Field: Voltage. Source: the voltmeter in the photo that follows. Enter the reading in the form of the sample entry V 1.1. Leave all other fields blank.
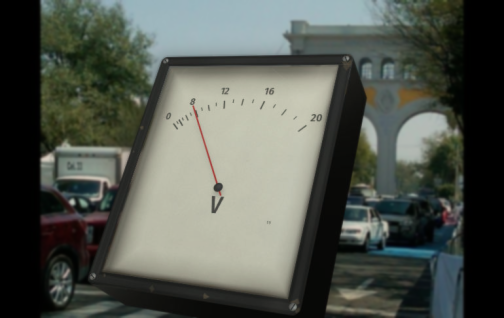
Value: V 8
